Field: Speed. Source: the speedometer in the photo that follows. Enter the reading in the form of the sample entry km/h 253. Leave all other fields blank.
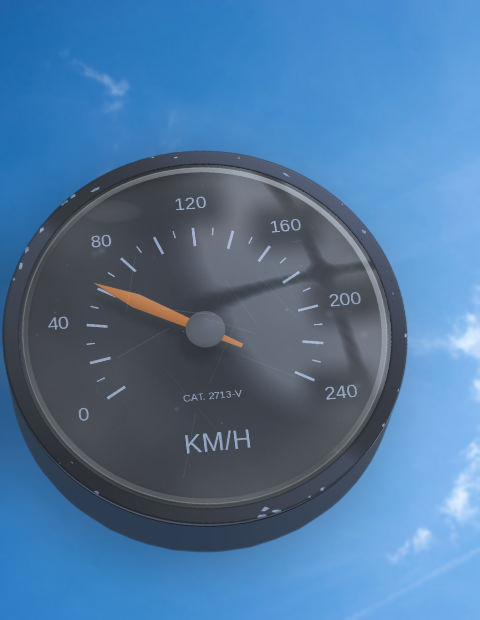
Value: km/h 60
